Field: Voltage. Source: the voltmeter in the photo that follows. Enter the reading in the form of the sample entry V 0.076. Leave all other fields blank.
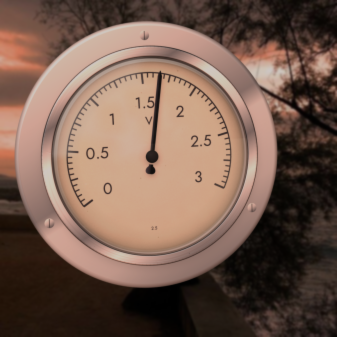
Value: V 1.65
